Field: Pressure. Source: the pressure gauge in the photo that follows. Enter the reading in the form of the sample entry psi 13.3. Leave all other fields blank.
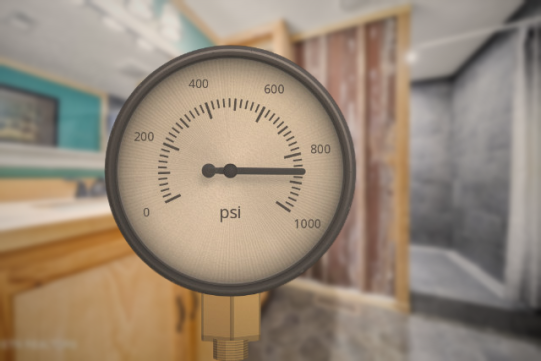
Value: psi 860
